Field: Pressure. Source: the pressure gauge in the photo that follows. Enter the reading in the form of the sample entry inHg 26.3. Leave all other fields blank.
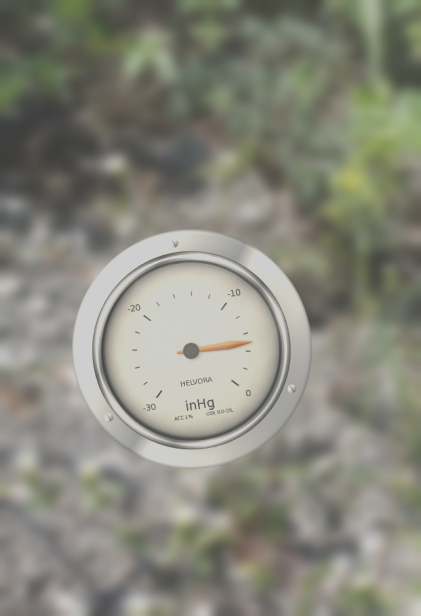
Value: inHg -5
